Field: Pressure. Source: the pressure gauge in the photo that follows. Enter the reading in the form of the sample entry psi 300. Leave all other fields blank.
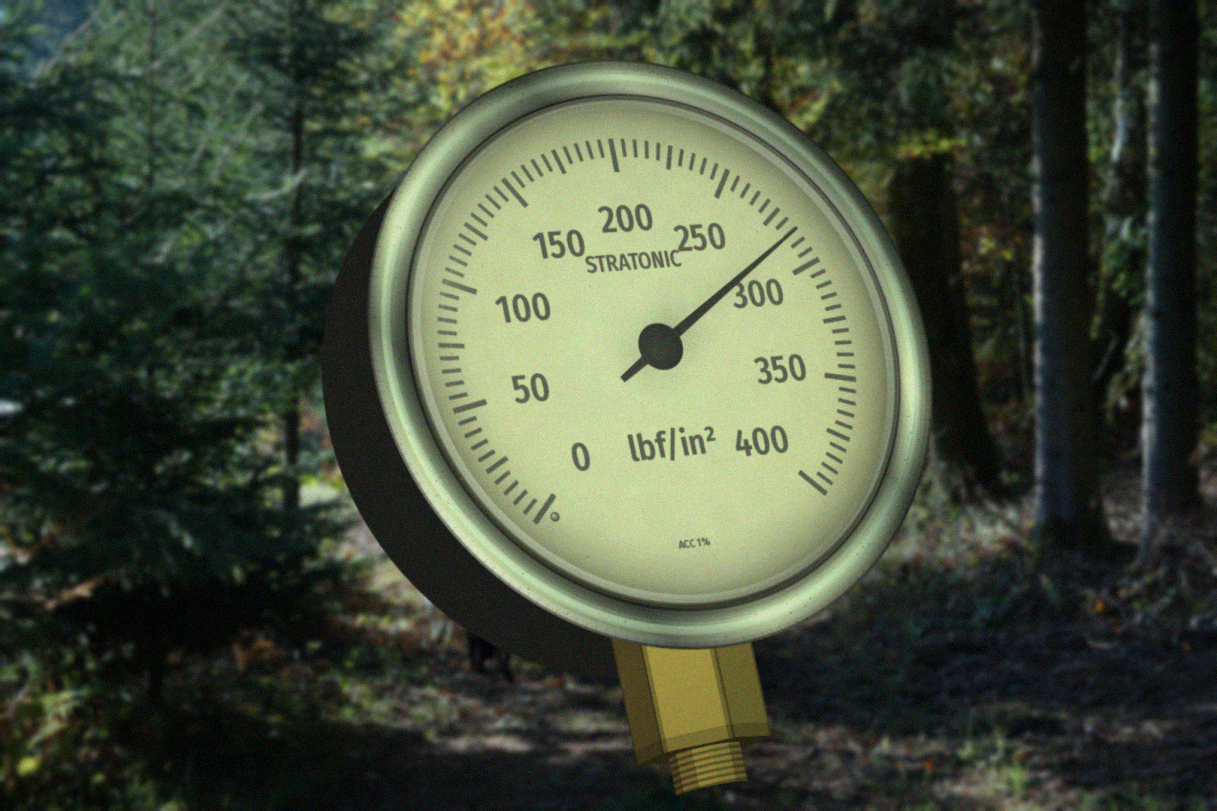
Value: psi 285
